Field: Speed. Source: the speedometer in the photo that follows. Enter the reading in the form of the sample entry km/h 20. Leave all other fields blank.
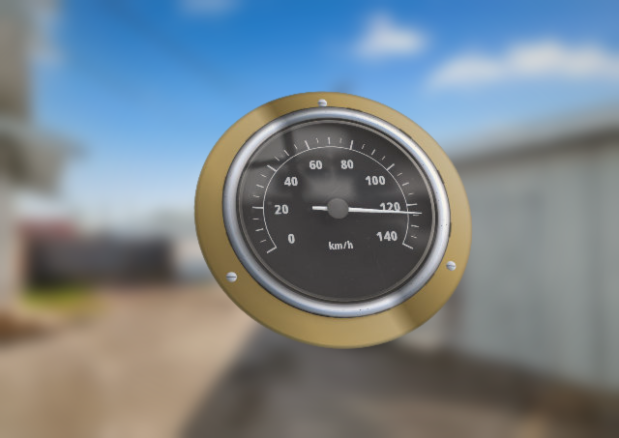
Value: km/h 125
